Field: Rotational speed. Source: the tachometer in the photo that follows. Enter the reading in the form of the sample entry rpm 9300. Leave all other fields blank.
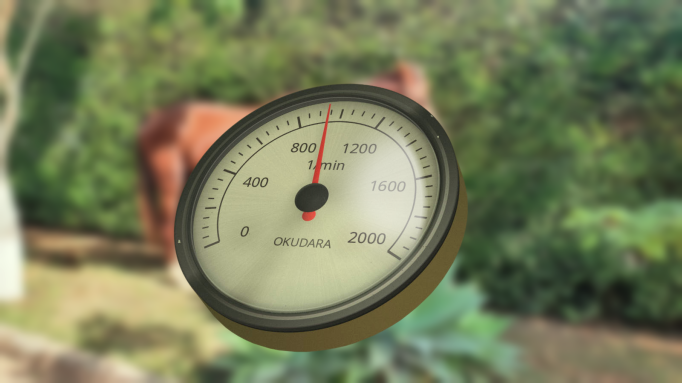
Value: rpm 950
